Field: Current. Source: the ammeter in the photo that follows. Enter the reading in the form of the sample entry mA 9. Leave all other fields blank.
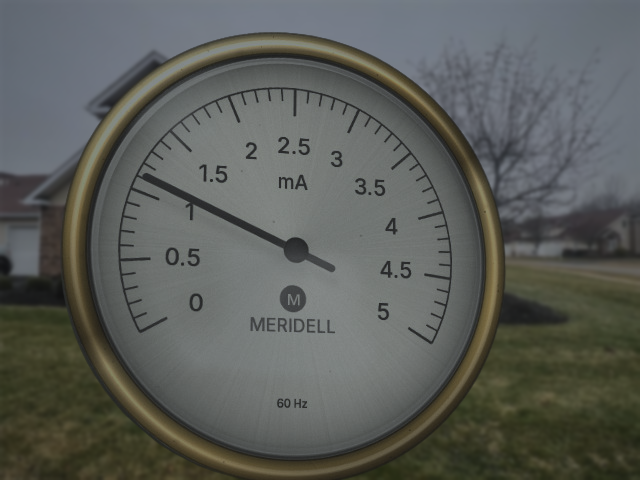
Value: mA 1.1
